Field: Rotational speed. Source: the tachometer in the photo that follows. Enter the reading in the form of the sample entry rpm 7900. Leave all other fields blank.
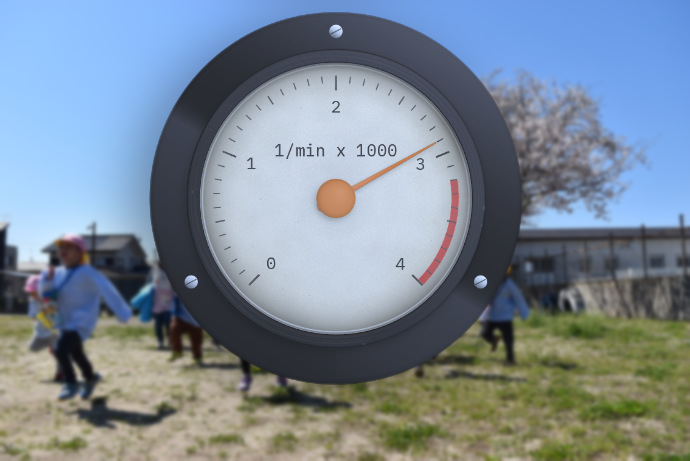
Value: rpm 2900
